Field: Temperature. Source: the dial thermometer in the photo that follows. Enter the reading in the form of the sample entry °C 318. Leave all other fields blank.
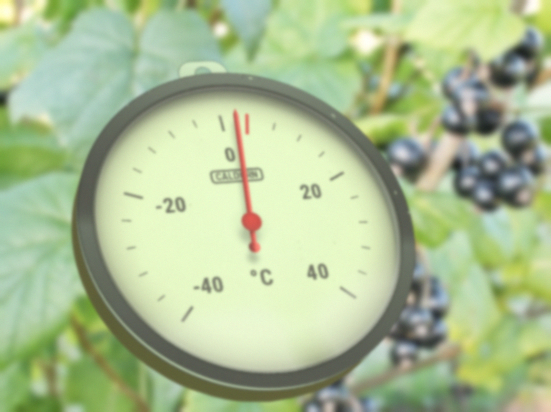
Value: °C 2
